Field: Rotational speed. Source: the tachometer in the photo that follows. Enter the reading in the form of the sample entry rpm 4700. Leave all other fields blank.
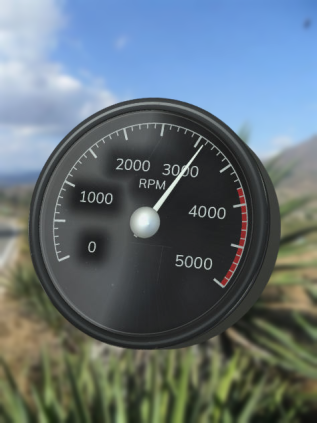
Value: rpm 3100
